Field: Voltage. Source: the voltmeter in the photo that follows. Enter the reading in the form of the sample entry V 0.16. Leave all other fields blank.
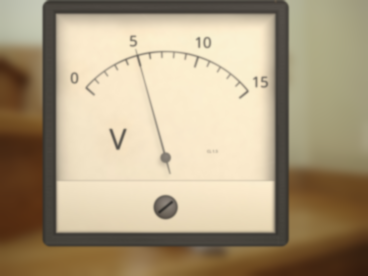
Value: V 5
